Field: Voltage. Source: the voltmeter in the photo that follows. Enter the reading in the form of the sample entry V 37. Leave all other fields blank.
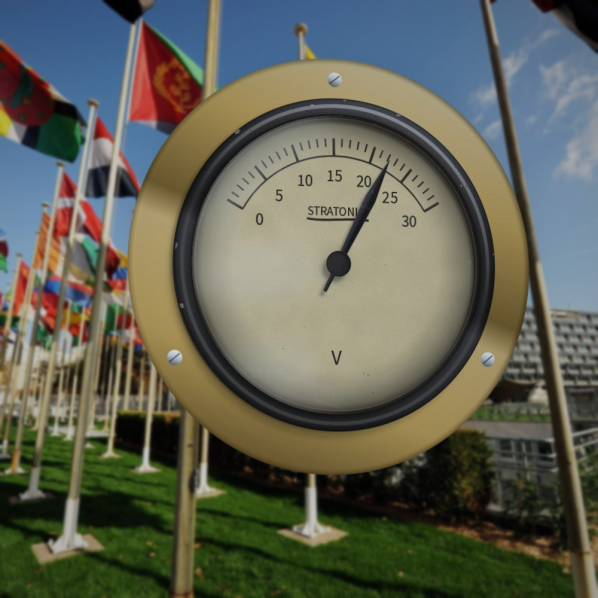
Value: V 22
